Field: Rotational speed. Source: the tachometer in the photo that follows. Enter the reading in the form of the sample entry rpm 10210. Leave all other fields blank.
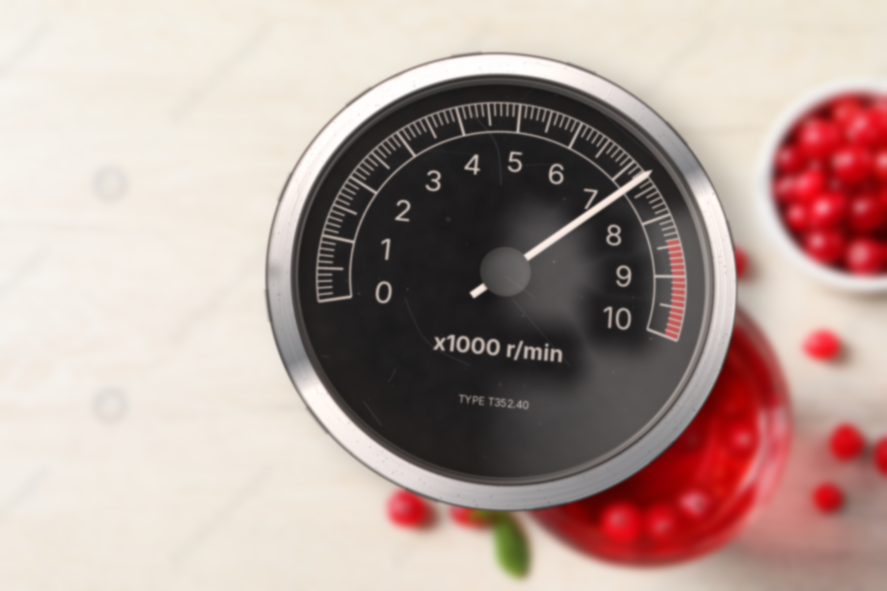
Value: rpm 7300
